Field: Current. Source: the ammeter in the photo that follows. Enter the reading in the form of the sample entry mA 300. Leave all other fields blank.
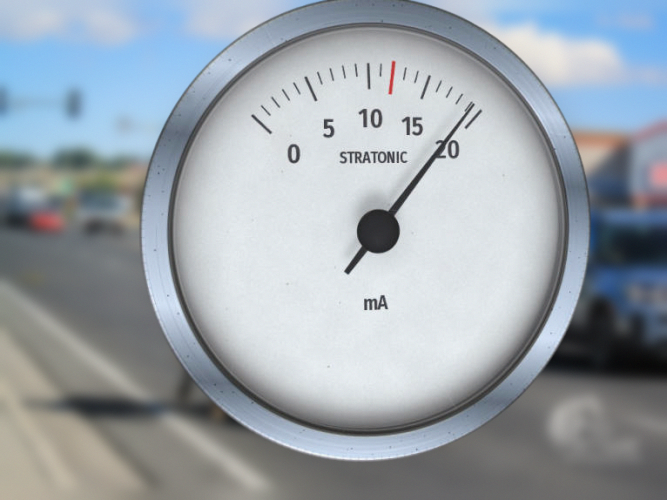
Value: mA 19
